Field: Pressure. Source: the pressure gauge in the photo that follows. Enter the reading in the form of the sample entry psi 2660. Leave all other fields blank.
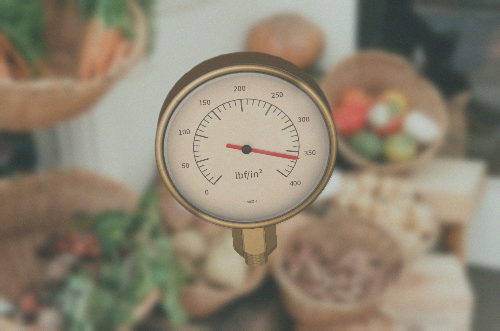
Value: psi 360
